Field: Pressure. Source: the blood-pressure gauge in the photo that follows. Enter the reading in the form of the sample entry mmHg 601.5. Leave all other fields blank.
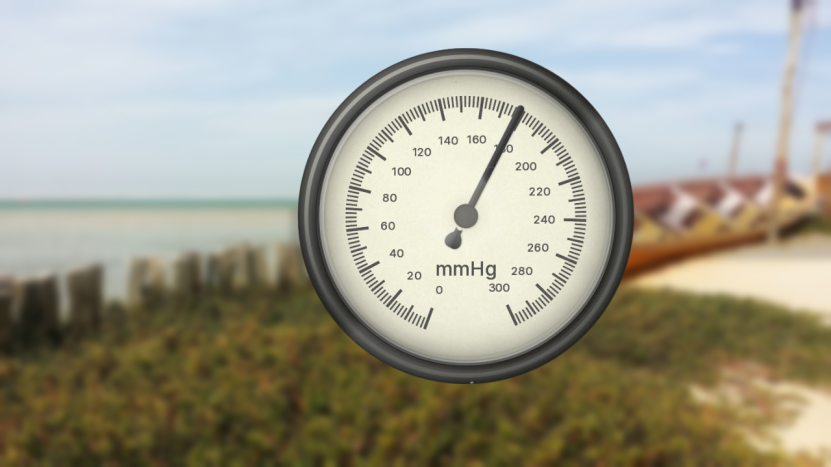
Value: mmHg 178
